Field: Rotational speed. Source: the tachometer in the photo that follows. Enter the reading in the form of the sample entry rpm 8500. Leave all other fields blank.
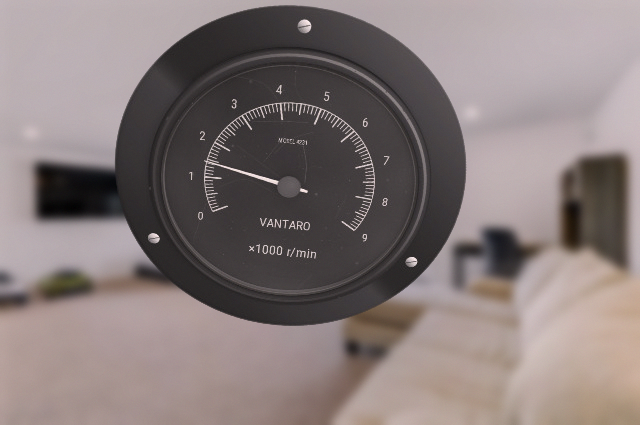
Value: rpm 1500
